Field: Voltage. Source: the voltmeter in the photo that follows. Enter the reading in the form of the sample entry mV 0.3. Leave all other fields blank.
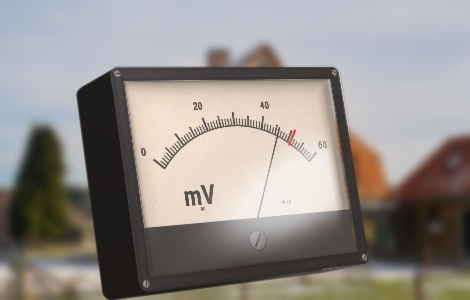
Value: mV 45
